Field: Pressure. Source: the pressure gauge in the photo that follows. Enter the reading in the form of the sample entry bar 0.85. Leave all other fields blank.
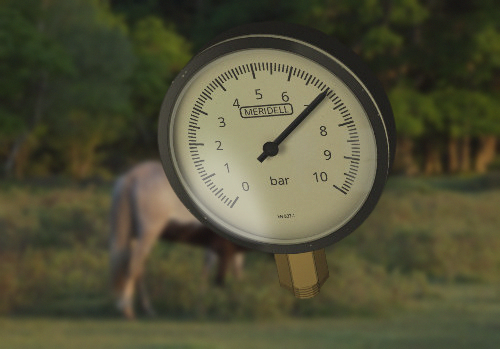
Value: bar 7
